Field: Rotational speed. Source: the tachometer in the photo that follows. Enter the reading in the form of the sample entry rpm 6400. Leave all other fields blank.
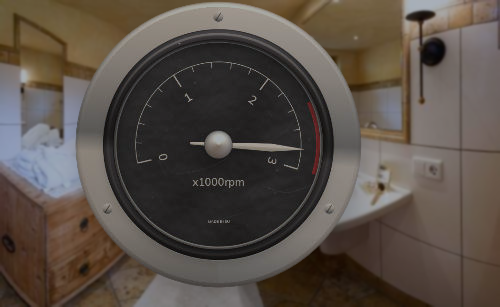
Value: rpm 2800
